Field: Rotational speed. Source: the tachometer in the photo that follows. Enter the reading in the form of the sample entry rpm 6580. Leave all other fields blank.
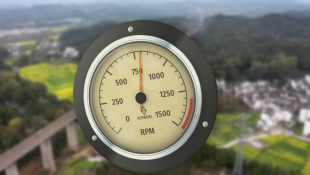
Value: rpm 800
